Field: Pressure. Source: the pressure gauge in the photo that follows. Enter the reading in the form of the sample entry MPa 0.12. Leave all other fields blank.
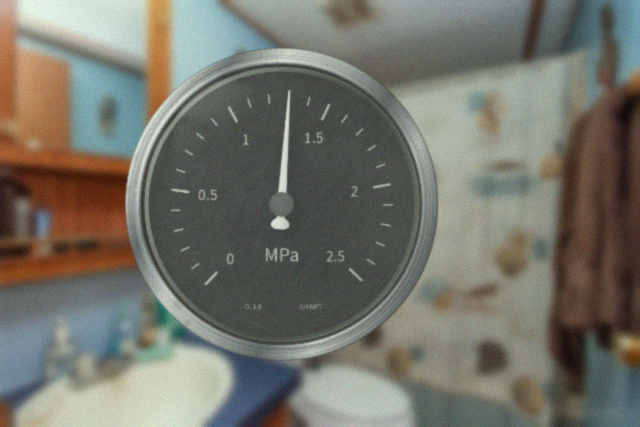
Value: MPa 1.3
